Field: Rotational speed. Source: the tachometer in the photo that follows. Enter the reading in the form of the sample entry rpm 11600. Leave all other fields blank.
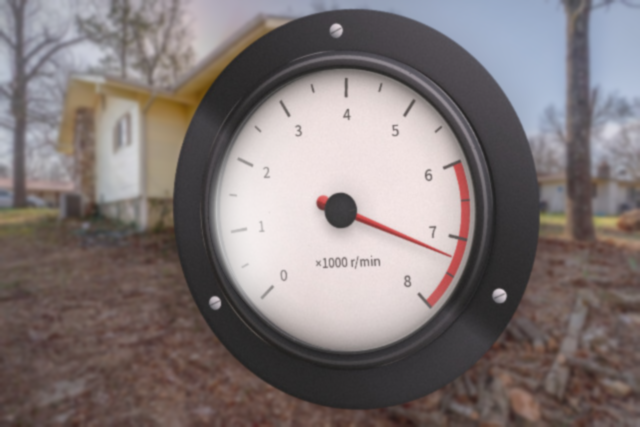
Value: rpm 7250
